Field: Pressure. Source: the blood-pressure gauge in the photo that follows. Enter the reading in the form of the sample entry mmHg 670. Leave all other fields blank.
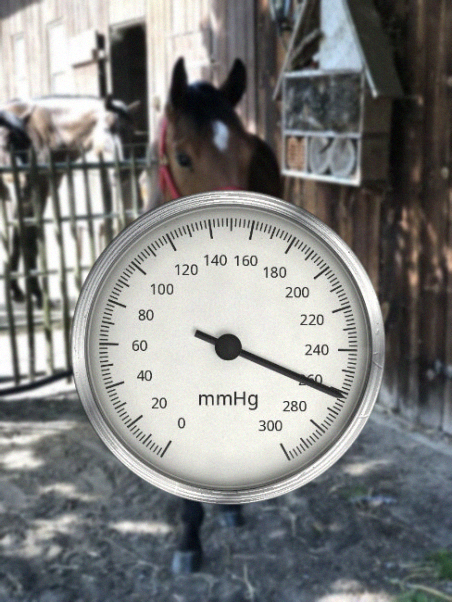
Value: mmHg 262
